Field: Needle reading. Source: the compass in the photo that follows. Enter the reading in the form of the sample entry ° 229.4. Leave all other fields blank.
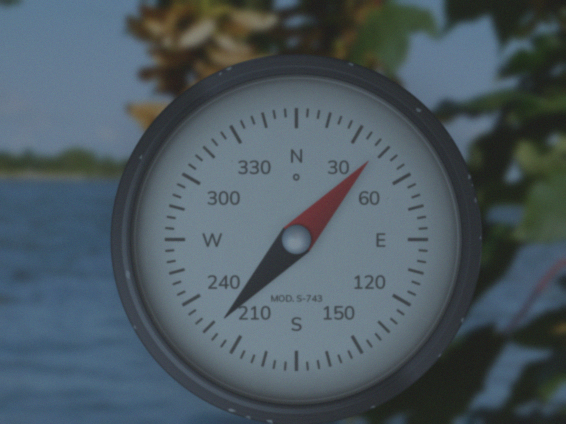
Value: ° 42.5
